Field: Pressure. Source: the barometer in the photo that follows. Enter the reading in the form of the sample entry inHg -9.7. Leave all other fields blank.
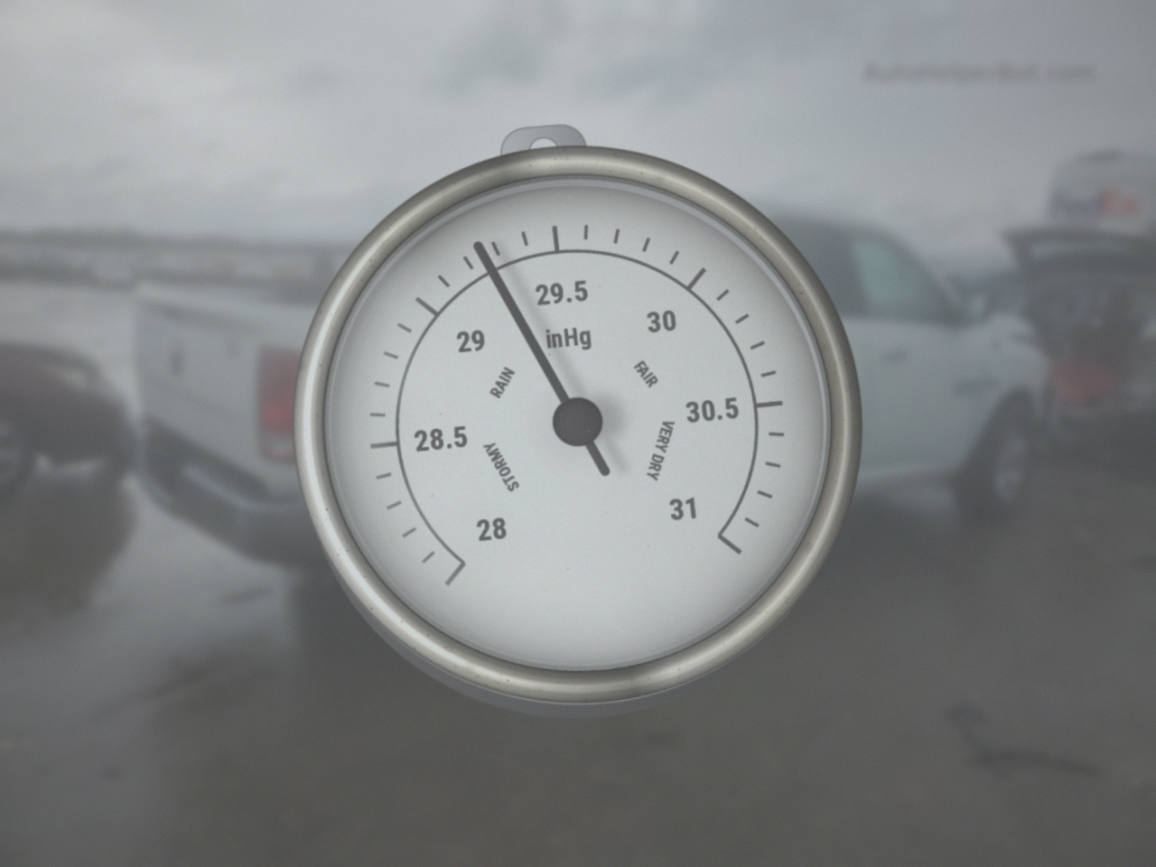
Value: inHg 29.25
